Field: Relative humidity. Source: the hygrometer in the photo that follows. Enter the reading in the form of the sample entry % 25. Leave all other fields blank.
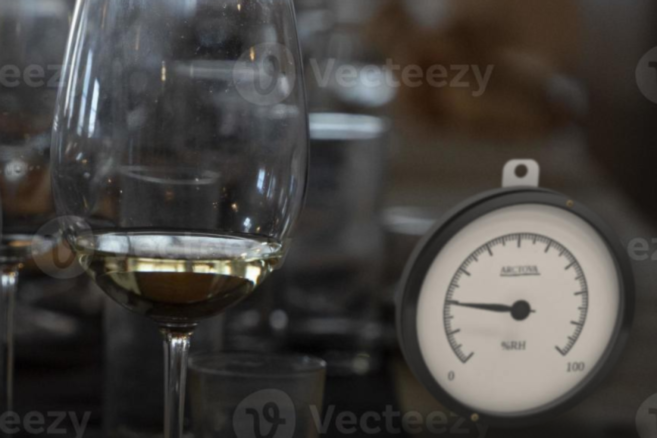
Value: % 20
